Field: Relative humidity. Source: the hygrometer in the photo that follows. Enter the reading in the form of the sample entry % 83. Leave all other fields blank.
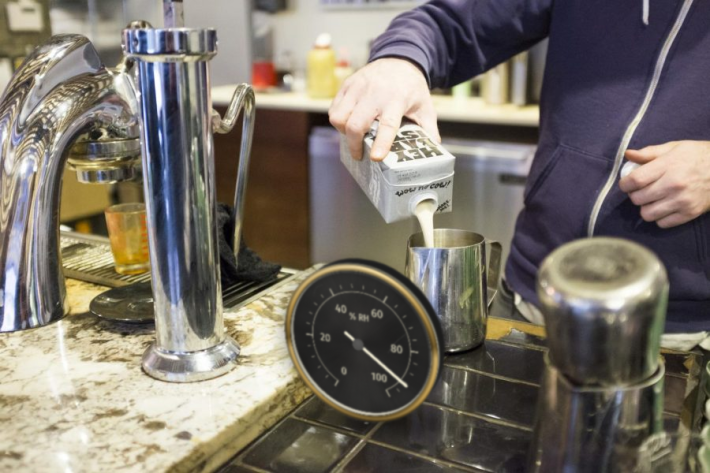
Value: % 92
